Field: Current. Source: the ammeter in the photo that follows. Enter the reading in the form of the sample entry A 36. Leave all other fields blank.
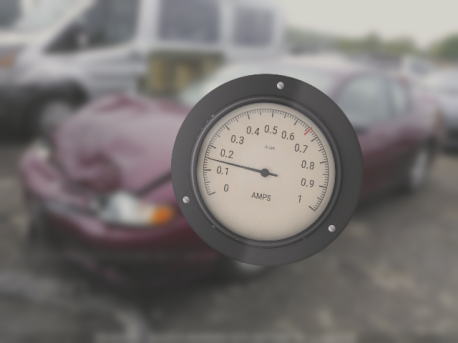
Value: A 0.15
